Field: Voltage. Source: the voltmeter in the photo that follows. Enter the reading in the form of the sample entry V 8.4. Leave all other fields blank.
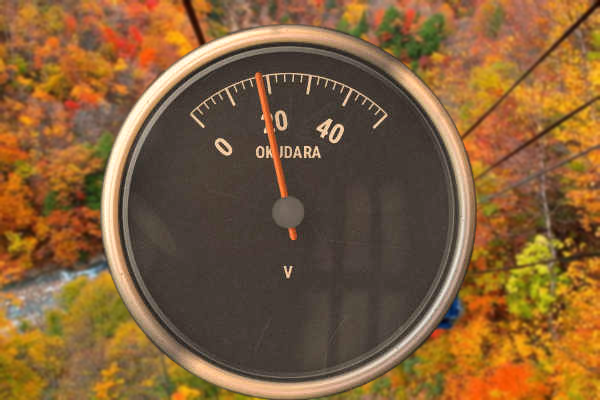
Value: V 18
